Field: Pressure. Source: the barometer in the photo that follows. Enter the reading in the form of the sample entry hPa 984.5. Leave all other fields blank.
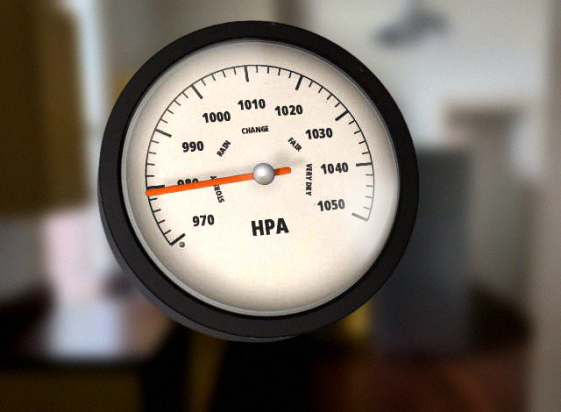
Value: hPa 979
